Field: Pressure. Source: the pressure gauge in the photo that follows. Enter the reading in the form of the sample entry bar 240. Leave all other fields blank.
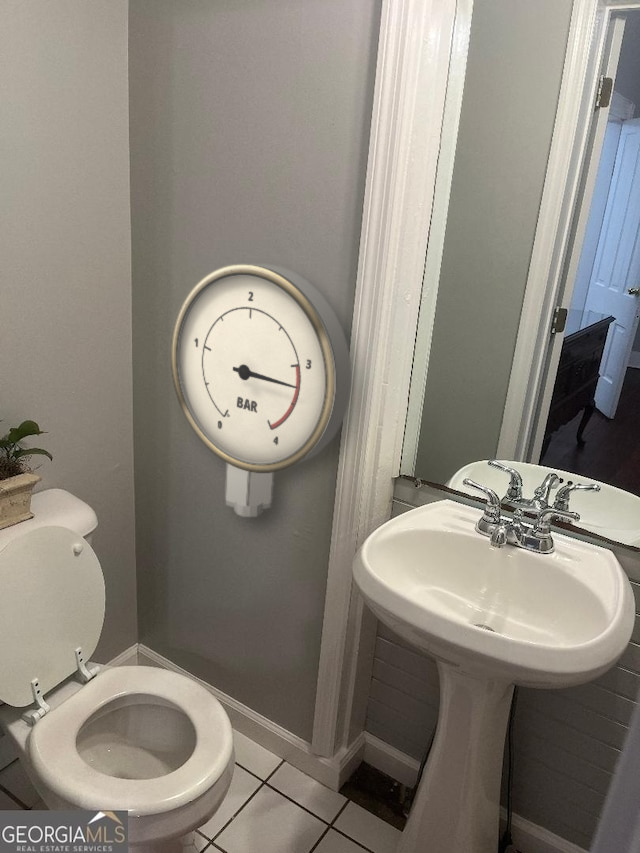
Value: bar 3.25
